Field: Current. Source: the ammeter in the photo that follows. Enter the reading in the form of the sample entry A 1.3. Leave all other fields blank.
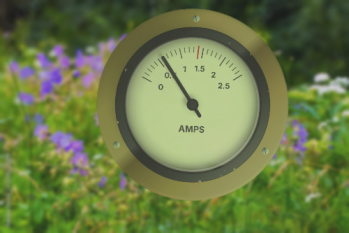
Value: A 0.6
